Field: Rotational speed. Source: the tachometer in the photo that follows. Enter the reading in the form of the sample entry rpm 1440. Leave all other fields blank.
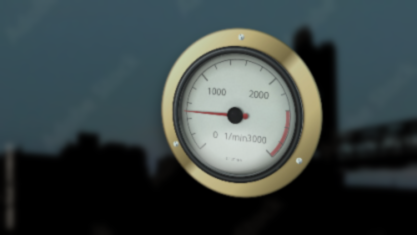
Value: rpm 500
